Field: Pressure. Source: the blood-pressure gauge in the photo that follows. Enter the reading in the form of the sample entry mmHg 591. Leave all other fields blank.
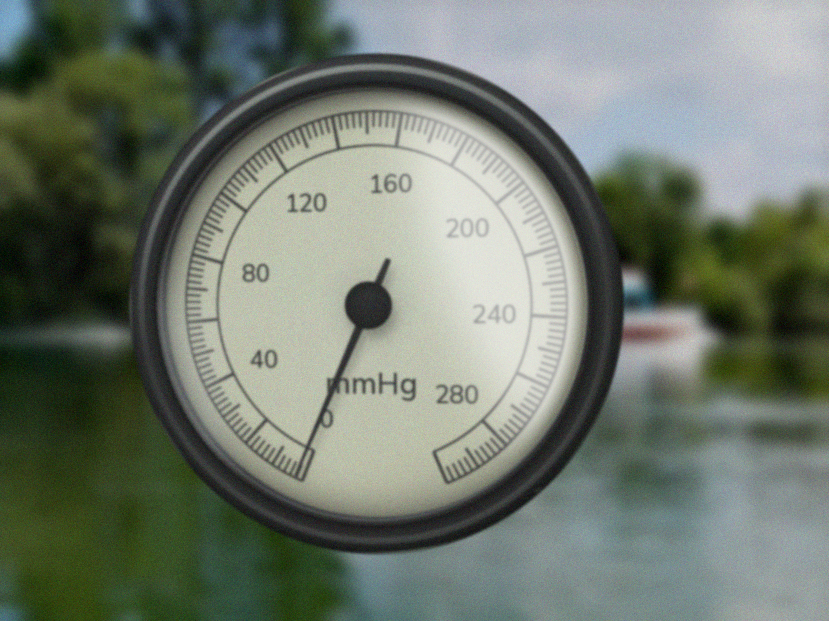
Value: mmHg 2
